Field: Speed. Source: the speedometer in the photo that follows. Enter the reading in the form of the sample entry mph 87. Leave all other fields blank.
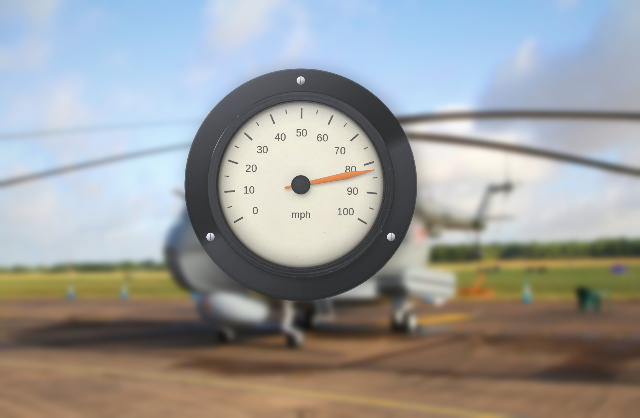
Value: mph 82.5
